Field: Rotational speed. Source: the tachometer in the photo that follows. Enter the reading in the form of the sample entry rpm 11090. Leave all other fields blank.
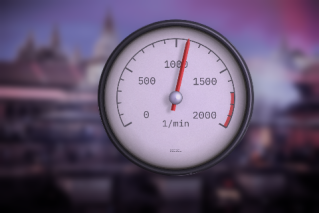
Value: rpm 1100
